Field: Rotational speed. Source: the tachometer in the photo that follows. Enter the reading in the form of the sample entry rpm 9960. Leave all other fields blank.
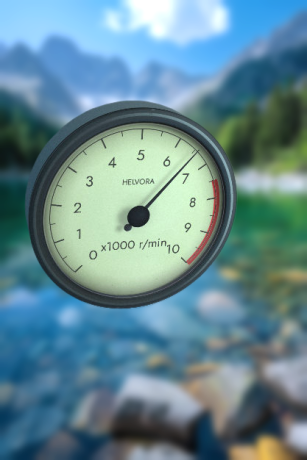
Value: rpm 6500
